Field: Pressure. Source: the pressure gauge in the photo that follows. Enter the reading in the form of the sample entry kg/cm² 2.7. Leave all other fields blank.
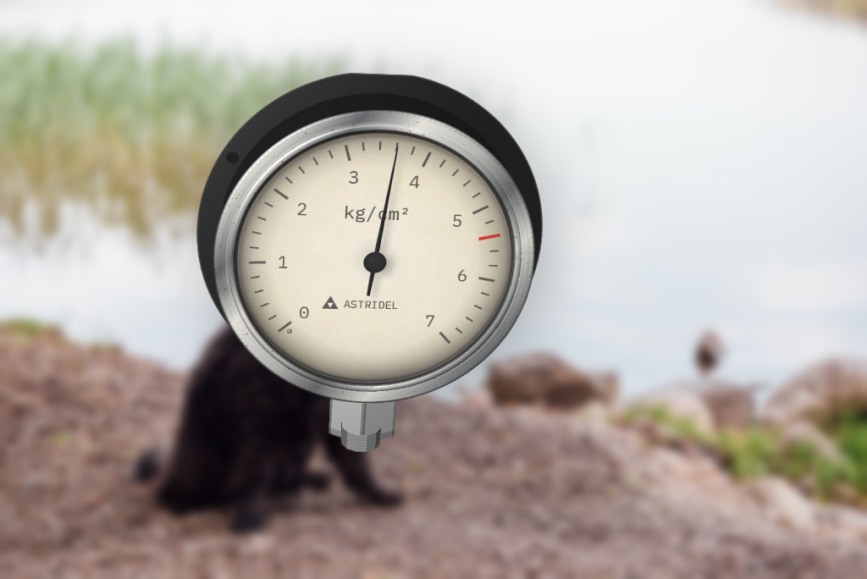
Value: kg/cm² 3.6
